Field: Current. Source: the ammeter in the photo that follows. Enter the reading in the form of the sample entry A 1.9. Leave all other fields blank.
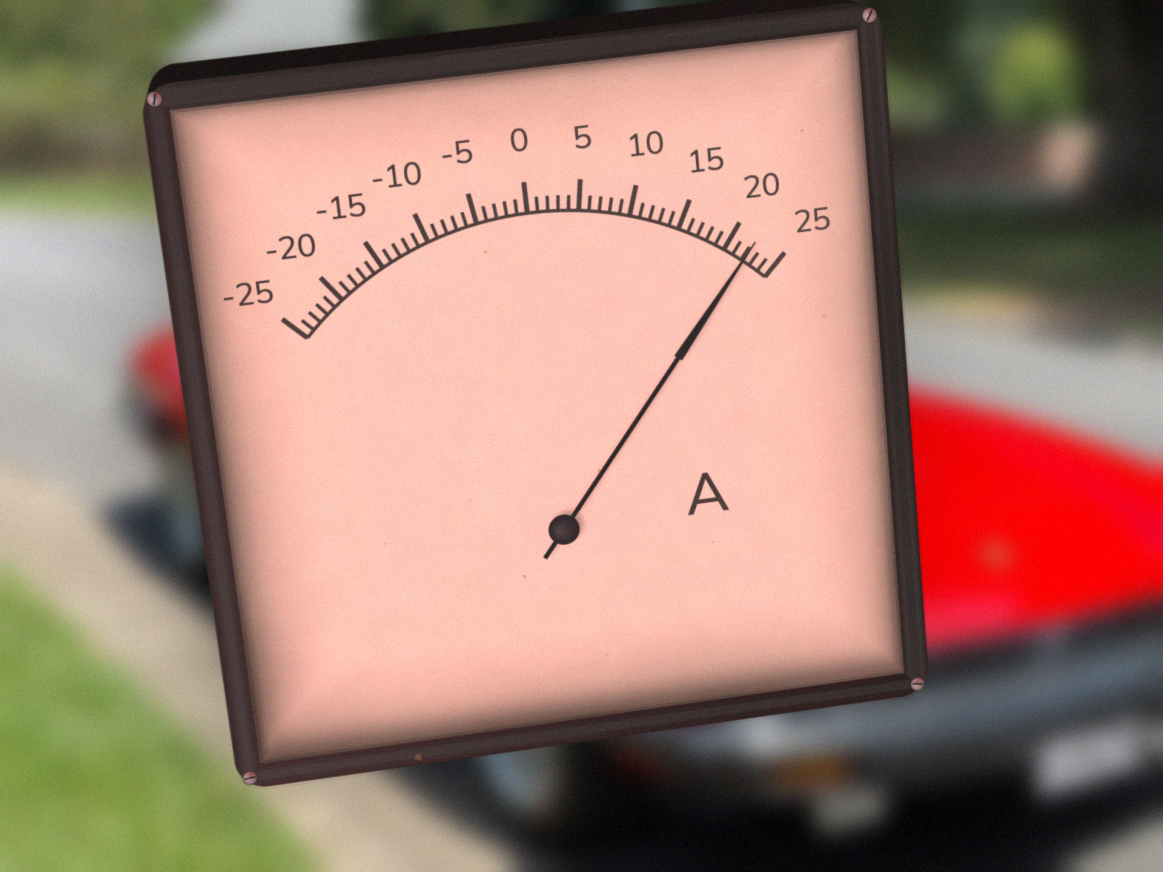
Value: A 22
